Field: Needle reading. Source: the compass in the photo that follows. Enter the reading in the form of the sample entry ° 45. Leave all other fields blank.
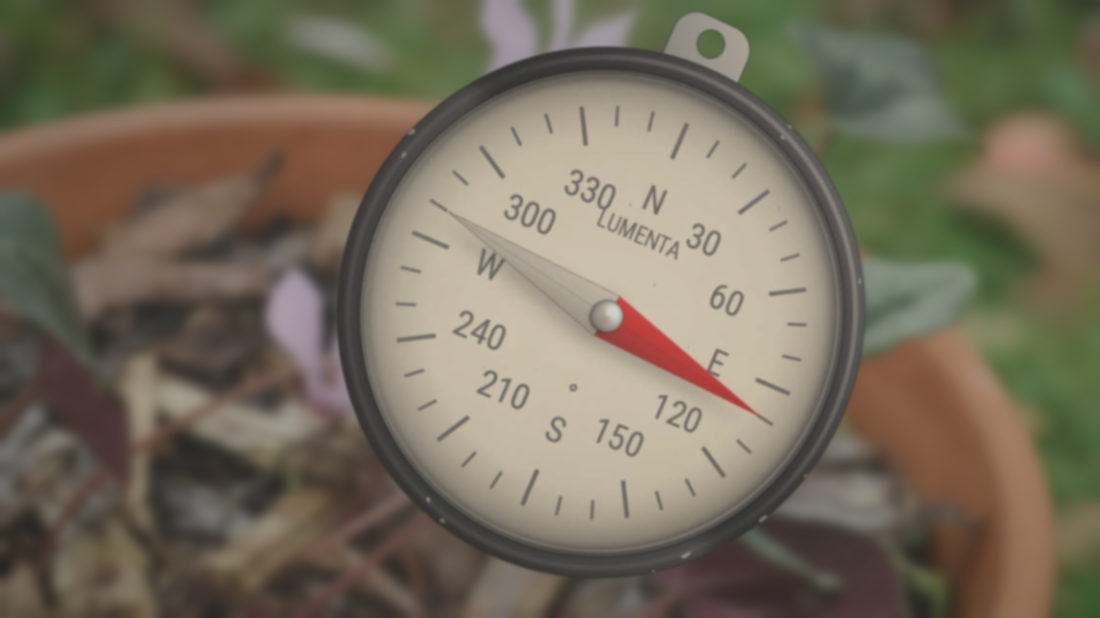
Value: ° 100
